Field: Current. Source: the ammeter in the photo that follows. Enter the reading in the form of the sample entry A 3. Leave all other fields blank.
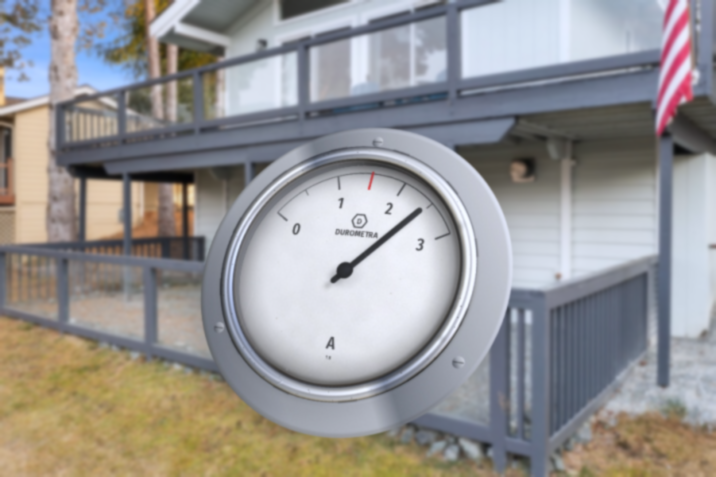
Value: A 2.5
